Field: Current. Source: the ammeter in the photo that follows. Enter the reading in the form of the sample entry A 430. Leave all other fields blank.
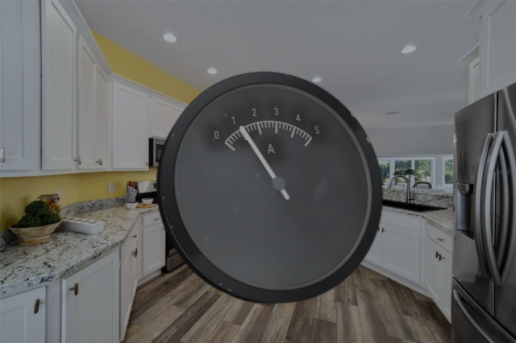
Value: A 1
